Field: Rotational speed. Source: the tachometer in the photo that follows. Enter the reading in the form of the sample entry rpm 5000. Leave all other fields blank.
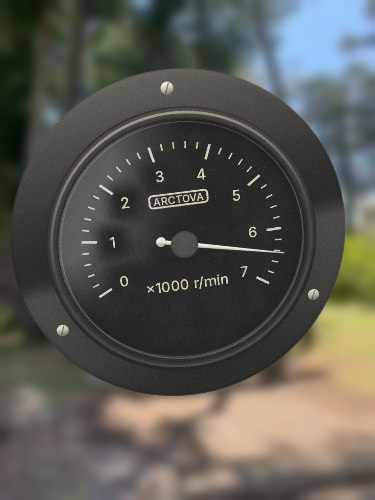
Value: rpm 6400
